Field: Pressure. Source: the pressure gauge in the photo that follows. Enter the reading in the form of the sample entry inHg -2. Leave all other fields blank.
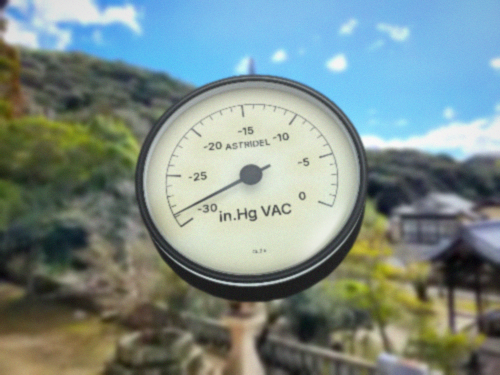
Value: inHg -29
